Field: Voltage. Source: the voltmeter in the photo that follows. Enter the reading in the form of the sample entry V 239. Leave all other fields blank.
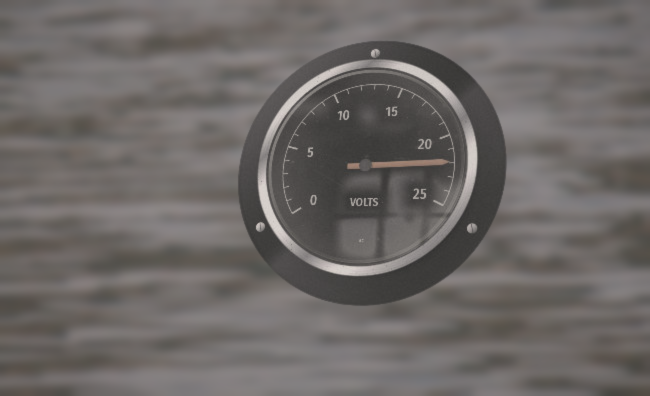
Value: V 22
